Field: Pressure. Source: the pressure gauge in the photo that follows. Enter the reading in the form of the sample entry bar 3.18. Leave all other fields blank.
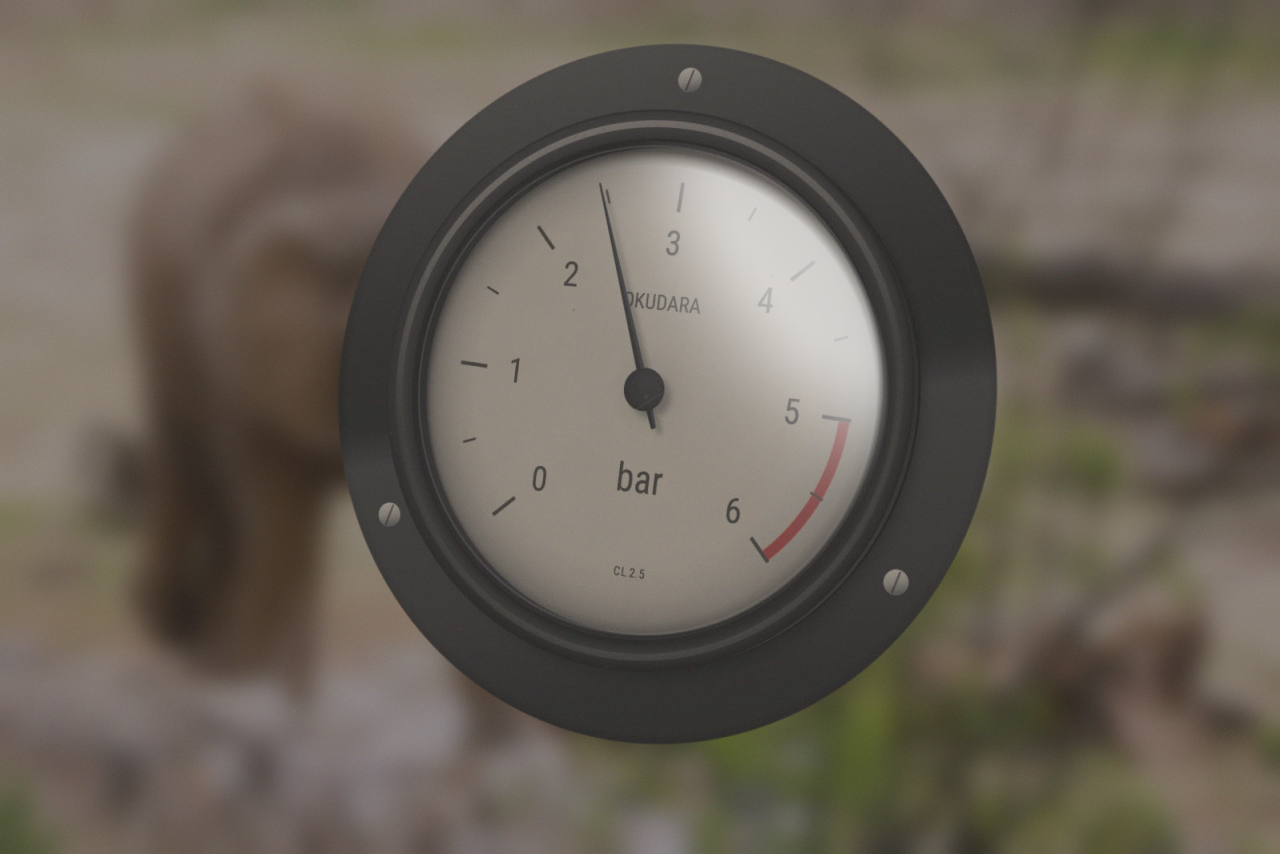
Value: bar 2.5
